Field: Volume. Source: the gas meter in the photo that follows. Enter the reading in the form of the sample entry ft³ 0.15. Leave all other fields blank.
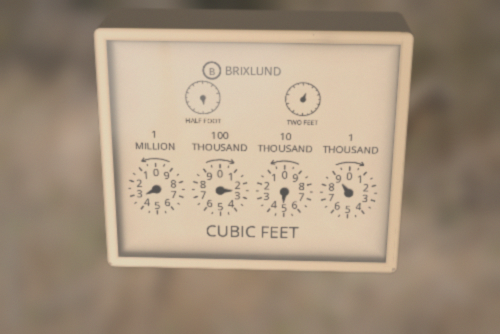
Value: ft³ 324900
